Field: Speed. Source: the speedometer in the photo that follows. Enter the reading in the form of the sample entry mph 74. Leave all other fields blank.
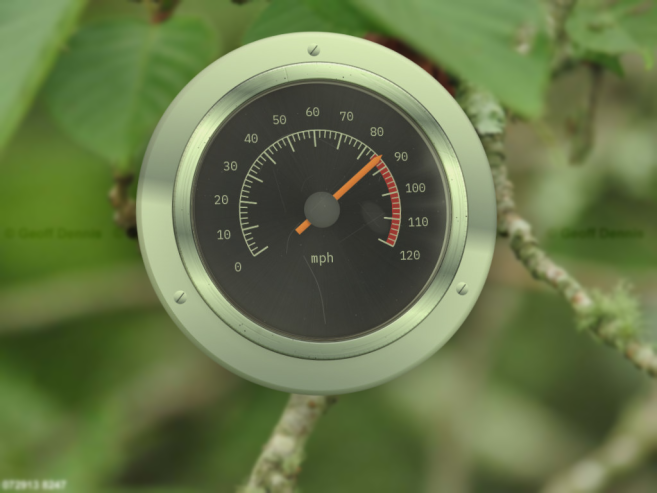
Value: mph 86
